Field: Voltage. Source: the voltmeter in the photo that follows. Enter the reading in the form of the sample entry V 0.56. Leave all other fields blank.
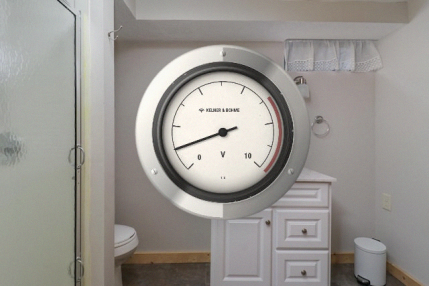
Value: V 1
